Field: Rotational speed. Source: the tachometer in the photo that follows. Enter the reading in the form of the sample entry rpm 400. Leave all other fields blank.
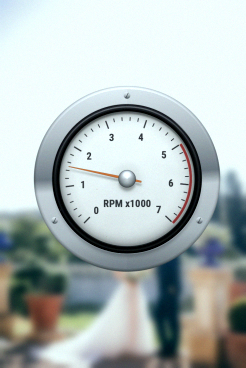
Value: rpm 1500
